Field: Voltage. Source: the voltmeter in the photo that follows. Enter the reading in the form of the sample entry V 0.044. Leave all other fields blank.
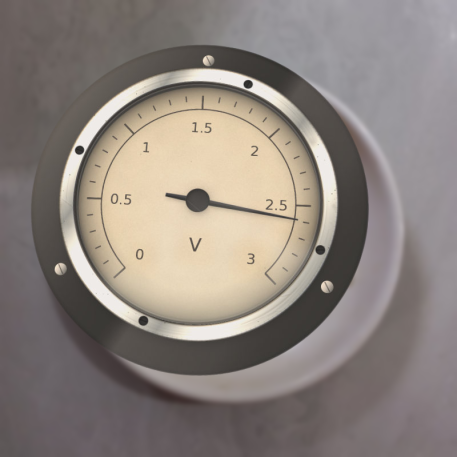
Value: V 2.6
